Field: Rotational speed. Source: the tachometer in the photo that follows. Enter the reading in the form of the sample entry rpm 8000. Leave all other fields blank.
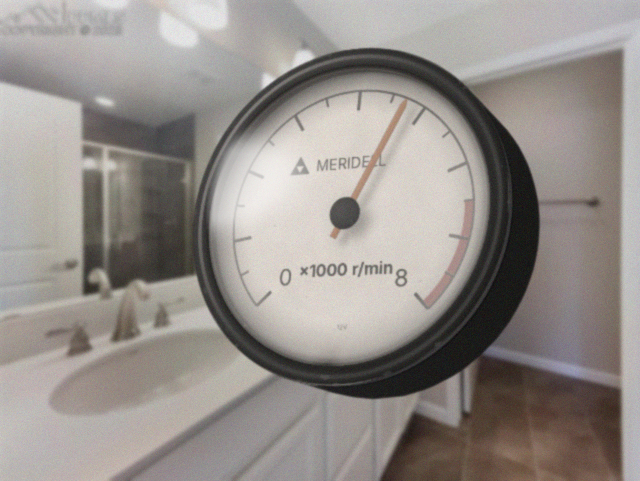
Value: rpm 4750
